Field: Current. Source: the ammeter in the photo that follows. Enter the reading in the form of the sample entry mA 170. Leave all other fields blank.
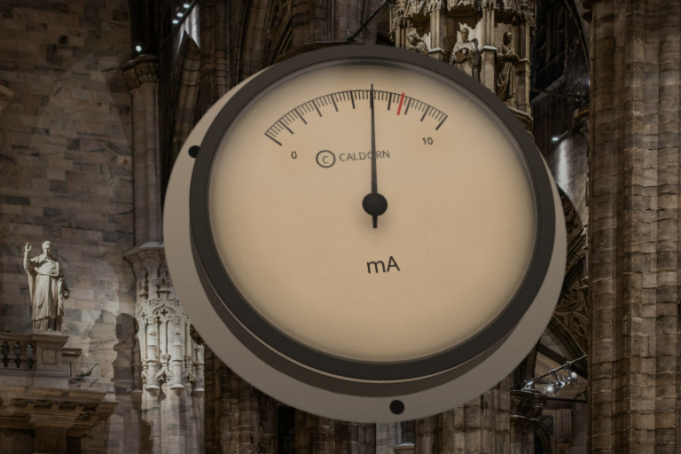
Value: mA 6
